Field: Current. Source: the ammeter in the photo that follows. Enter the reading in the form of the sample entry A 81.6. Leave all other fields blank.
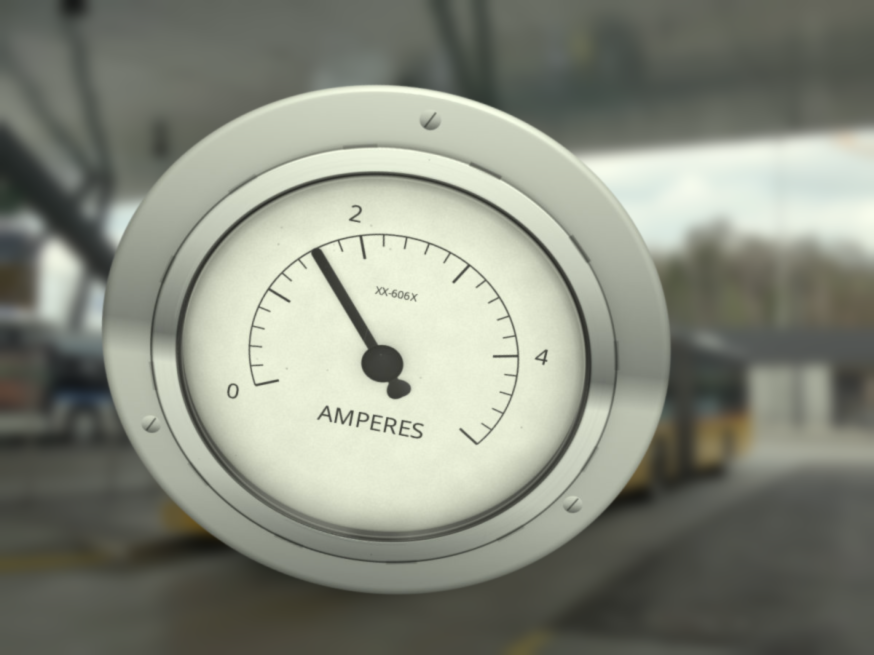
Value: A 1.6
